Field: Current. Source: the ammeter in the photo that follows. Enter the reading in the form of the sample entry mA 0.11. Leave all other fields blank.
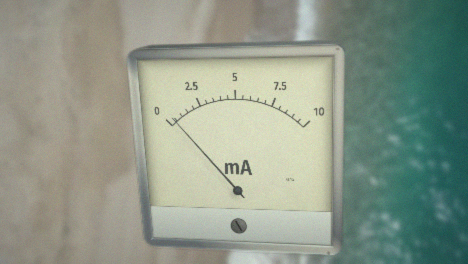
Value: mA 0.5
